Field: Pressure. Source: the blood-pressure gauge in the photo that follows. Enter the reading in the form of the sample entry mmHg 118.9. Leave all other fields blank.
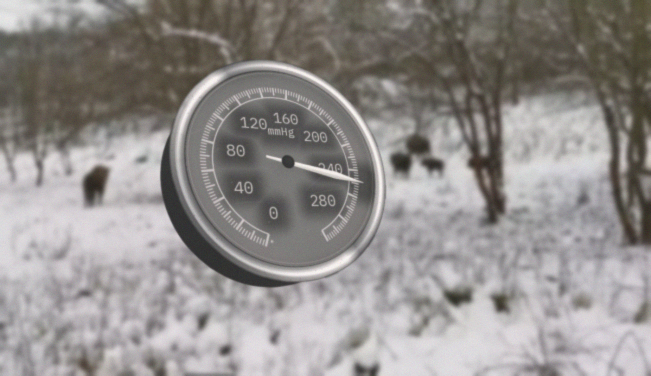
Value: mmHg 250
